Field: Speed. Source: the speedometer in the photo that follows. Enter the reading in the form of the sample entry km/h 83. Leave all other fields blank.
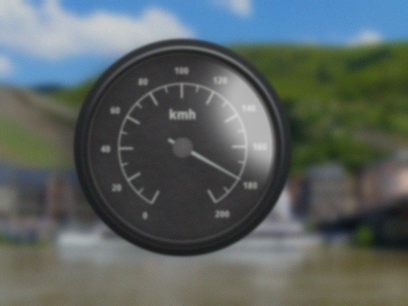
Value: km/h 180
